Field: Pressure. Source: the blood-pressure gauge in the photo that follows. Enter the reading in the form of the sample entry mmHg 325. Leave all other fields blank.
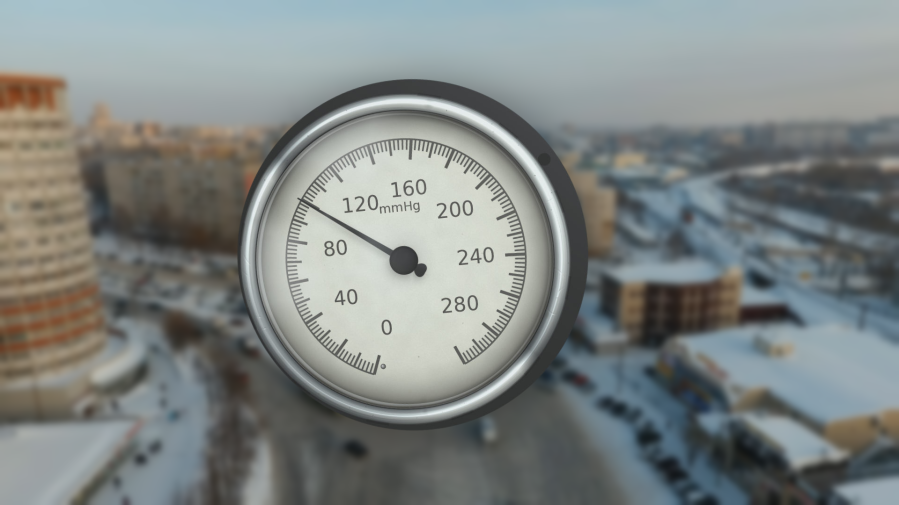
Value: mmHg 100
